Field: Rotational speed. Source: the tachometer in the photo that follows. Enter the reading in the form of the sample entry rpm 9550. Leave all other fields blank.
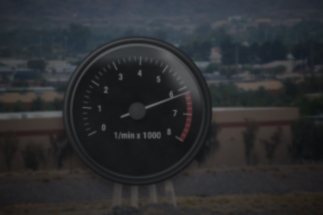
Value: rpm 6200
